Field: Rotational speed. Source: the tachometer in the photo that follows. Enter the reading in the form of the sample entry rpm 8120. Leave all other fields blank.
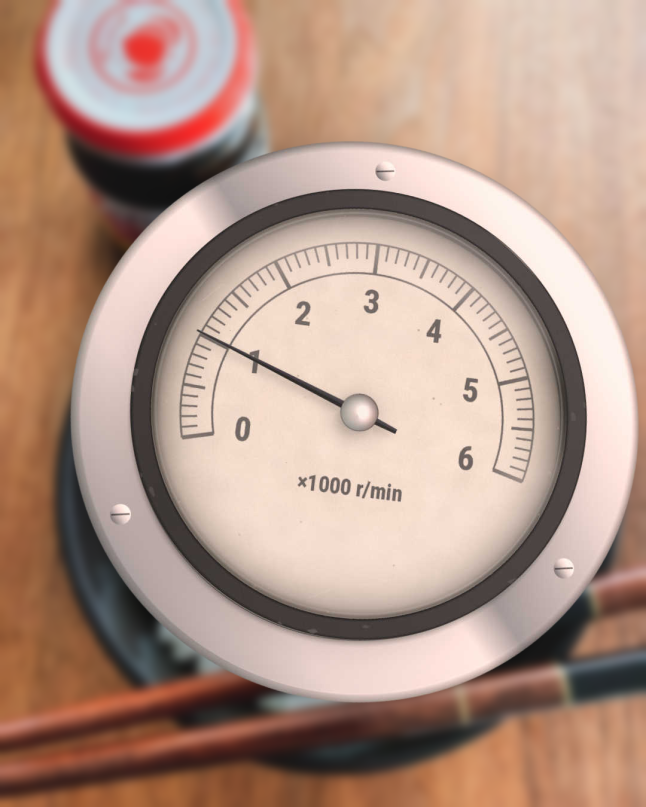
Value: rpm 1000
